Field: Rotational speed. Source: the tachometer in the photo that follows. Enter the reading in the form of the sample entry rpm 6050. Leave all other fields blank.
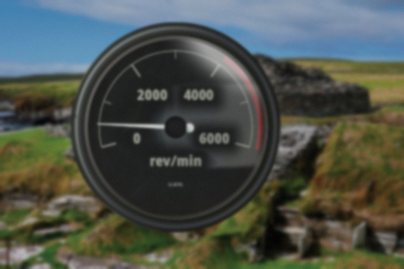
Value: rpm 500
